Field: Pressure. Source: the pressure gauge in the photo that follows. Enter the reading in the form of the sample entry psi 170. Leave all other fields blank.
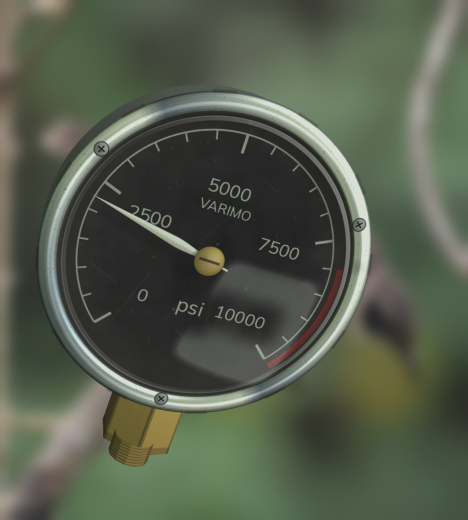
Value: psi 2250
